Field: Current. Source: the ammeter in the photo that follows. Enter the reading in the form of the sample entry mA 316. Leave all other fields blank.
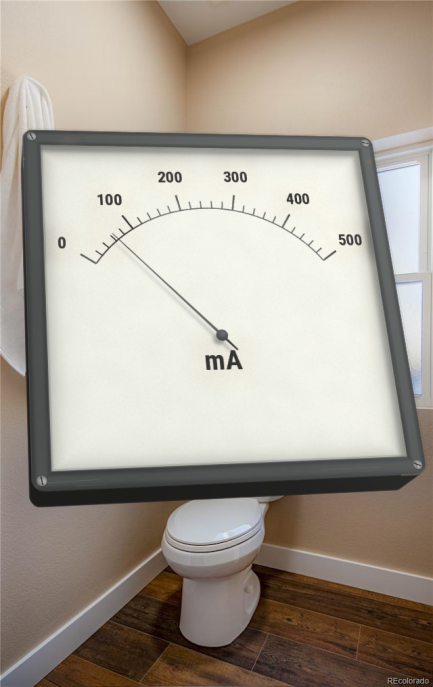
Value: mA 60
